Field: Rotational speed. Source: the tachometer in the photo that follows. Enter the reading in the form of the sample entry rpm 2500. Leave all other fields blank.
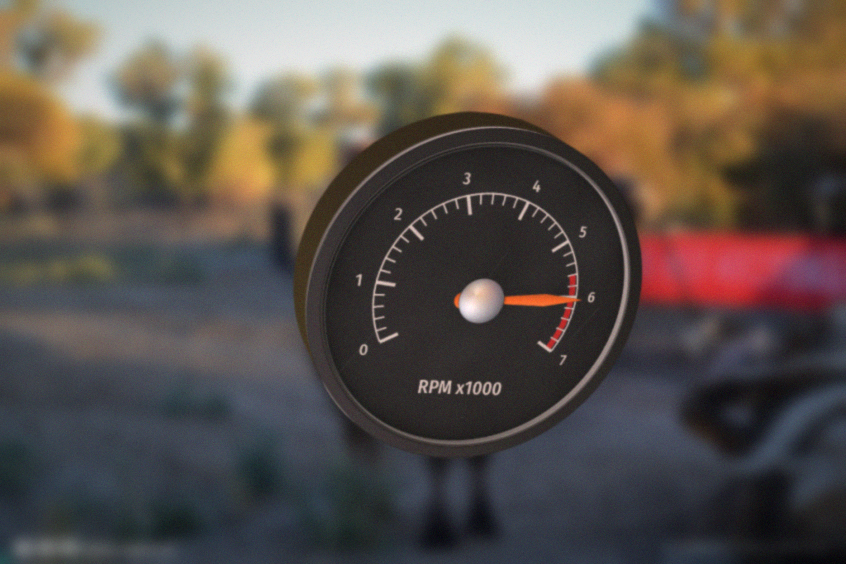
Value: rpm 6000
